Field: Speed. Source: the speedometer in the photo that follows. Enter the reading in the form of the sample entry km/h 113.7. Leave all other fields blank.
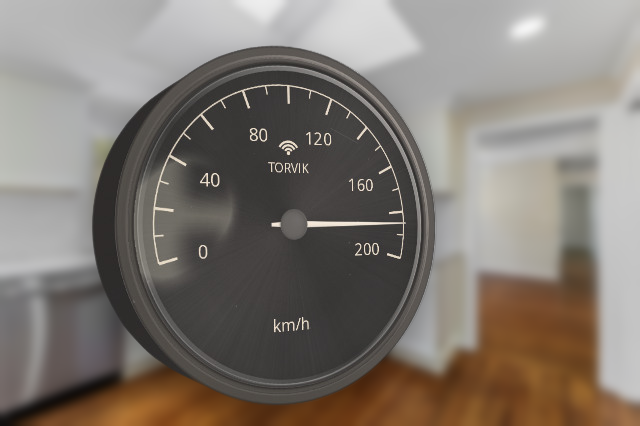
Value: km/h 185
